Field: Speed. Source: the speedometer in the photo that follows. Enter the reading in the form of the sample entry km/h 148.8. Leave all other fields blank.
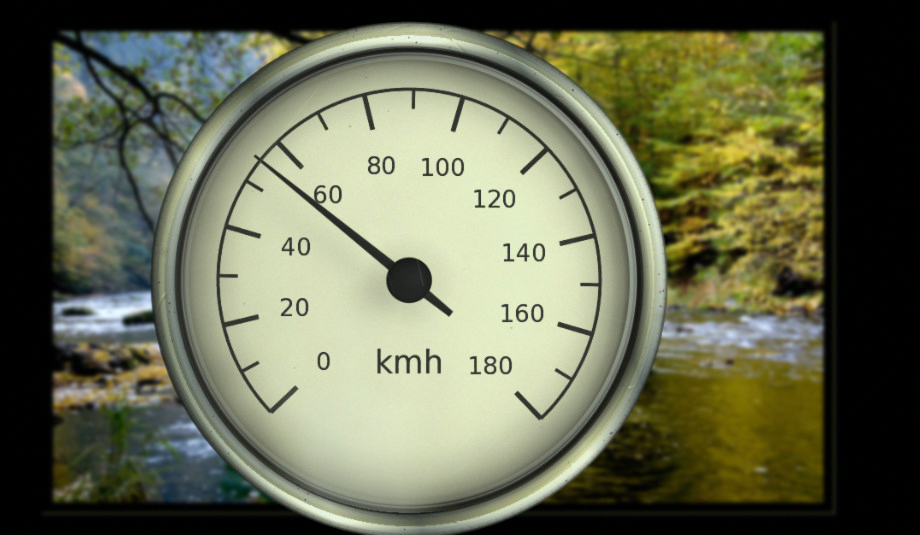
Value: km/h 55
